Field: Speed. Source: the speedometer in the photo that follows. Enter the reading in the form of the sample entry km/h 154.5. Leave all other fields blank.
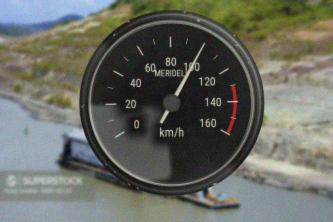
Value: km/h 100
